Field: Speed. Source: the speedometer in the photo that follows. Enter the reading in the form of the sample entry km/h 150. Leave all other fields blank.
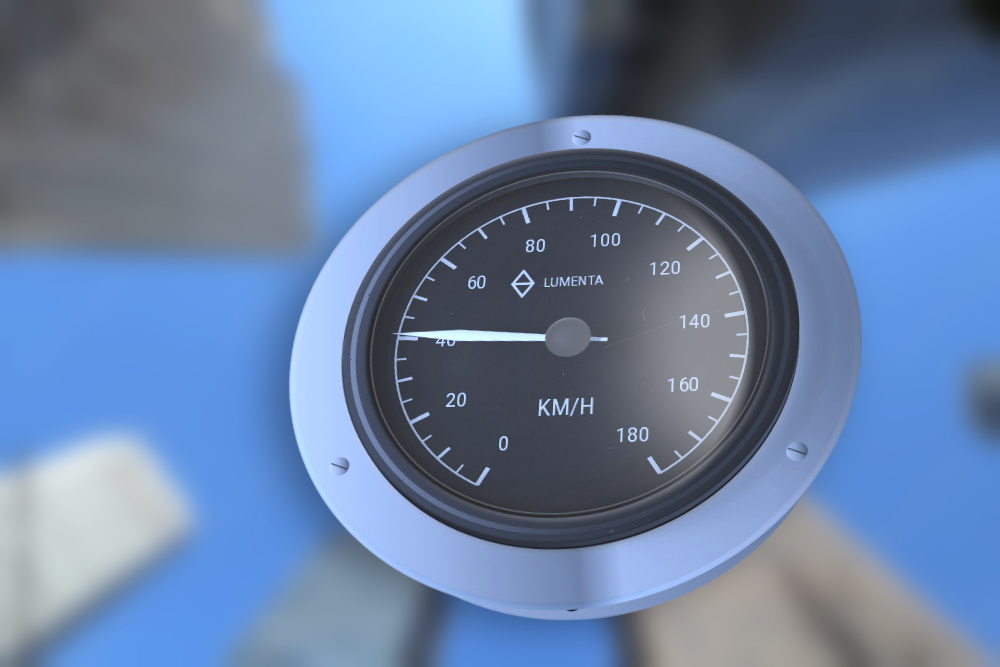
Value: km/h 40
